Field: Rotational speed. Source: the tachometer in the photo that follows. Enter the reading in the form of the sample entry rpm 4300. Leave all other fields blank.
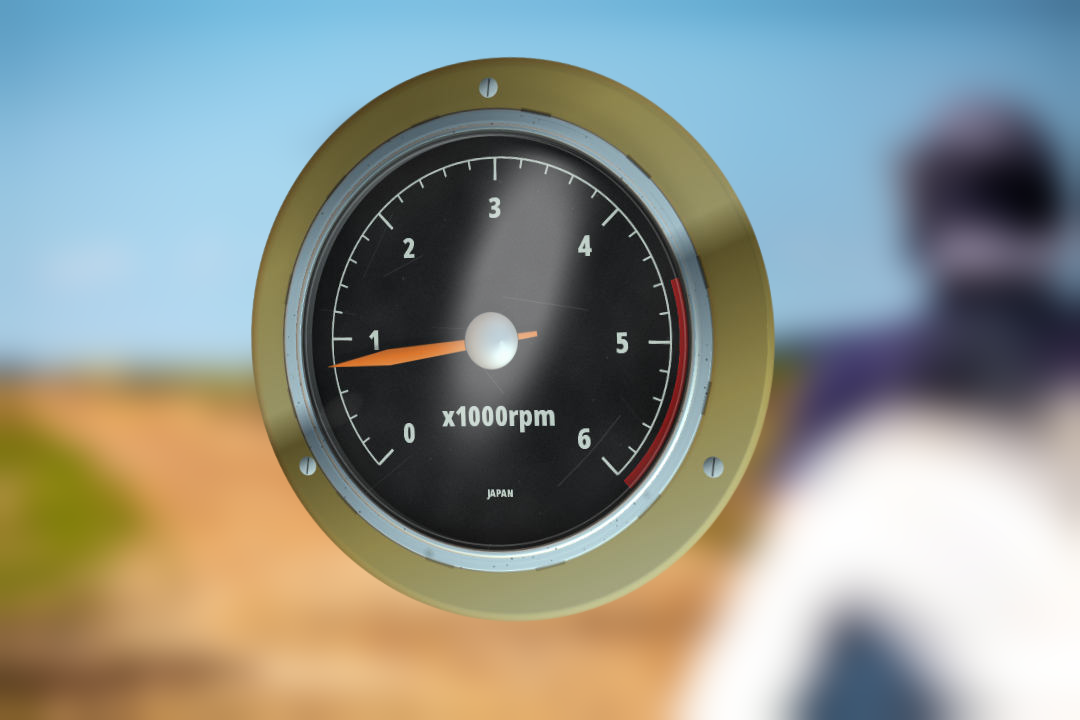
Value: rpm 800
